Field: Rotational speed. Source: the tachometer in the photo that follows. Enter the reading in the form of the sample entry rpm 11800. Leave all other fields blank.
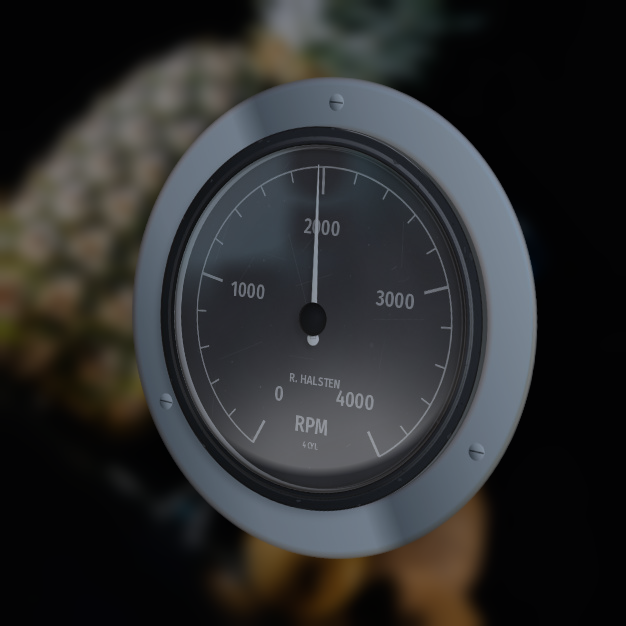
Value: rpm 2000
